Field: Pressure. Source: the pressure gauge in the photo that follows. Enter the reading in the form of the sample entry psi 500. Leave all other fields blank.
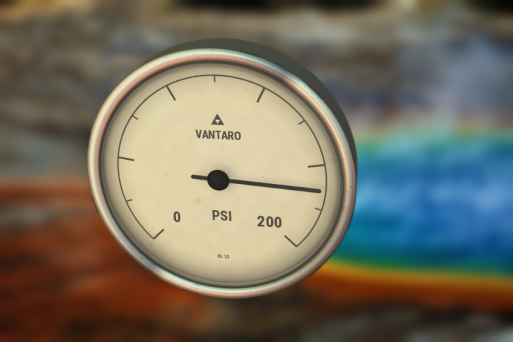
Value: psi 170
